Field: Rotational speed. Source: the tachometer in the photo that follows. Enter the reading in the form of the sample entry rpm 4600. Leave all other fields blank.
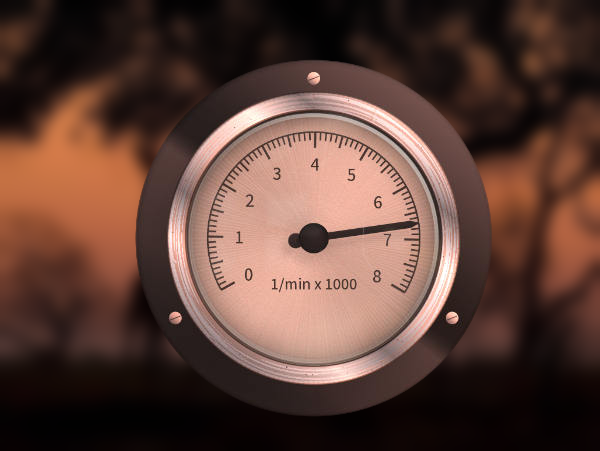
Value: rpm 6700
